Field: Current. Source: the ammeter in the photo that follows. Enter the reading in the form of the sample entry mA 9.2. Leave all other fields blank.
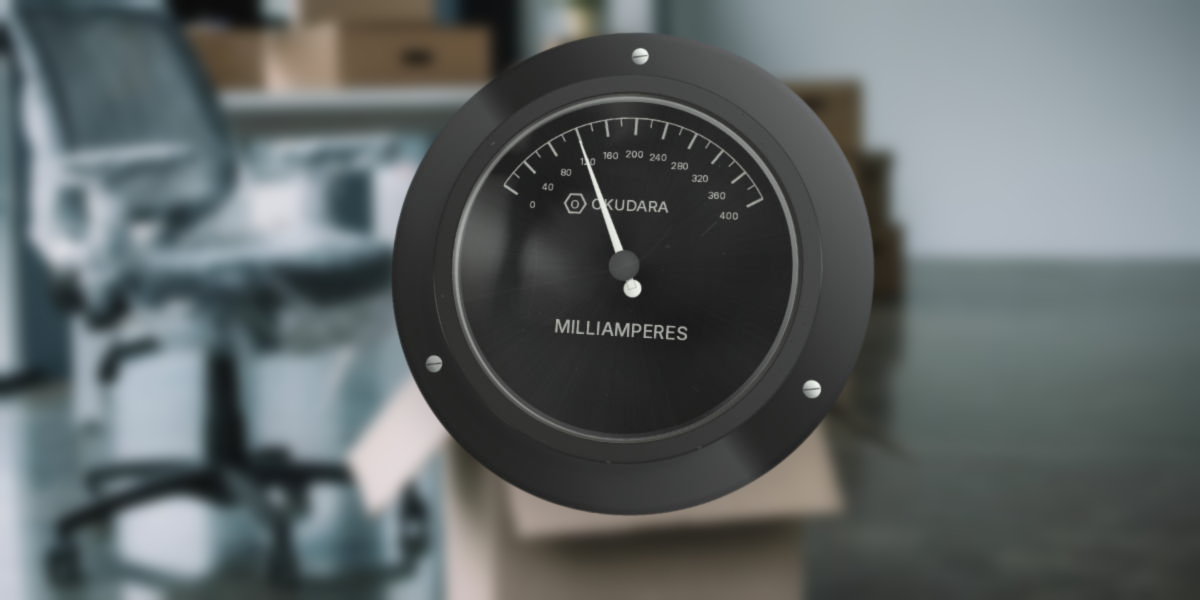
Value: mA 120
